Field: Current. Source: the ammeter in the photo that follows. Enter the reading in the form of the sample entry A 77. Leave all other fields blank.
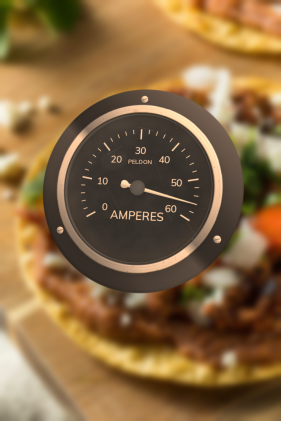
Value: A 56
